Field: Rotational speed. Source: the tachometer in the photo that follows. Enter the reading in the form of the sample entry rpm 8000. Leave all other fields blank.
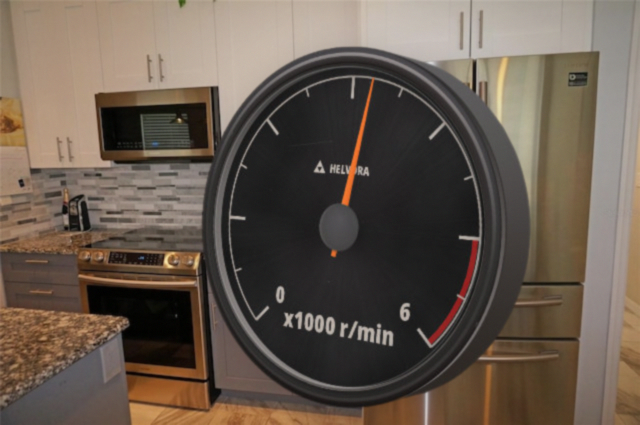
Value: rpm 3250
